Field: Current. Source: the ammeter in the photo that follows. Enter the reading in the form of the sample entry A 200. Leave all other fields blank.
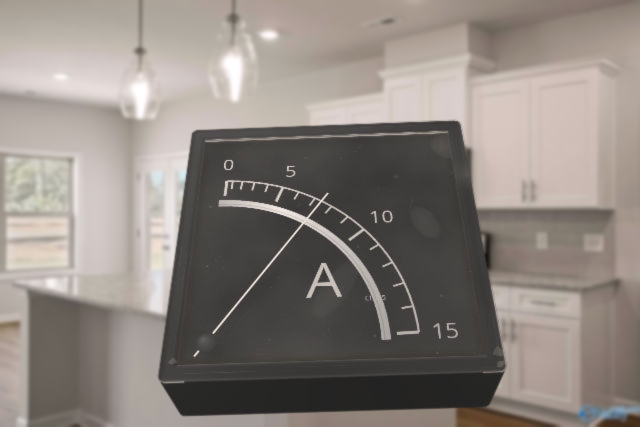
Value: A 7.5
